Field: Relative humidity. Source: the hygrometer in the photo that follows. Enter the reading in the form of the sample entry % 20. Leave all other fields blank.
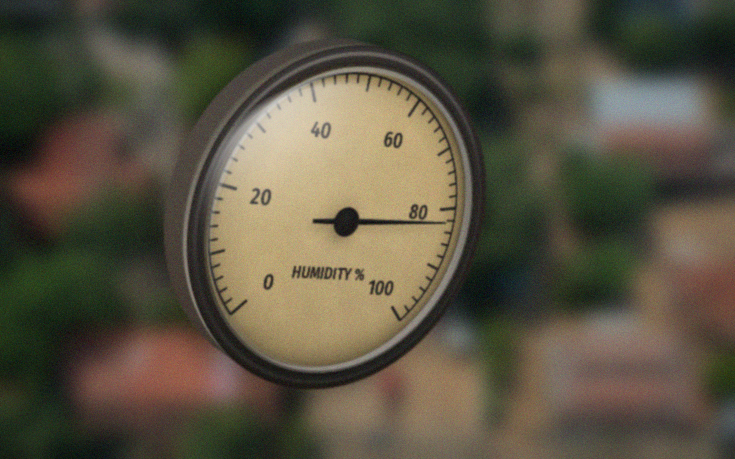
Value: % 82
